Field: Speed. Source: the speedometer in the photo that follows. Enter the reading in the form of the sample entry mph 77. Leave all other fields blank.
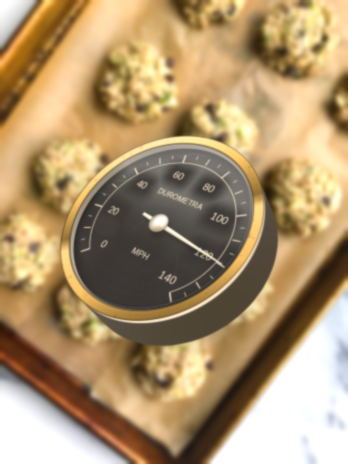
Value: mph 120
